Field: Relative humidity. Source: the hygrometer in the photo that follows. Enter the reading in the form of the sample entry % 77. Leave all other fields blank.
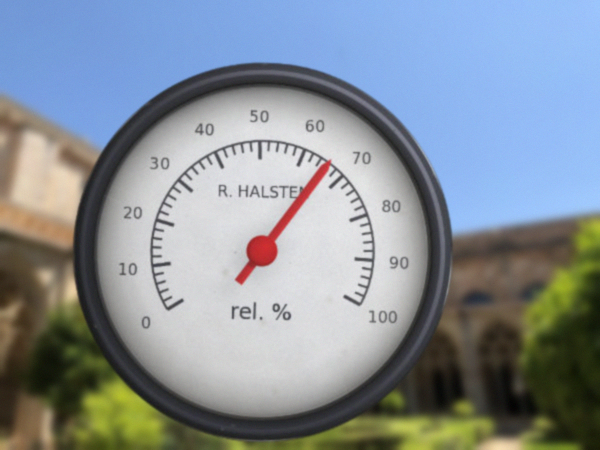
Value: % 66
